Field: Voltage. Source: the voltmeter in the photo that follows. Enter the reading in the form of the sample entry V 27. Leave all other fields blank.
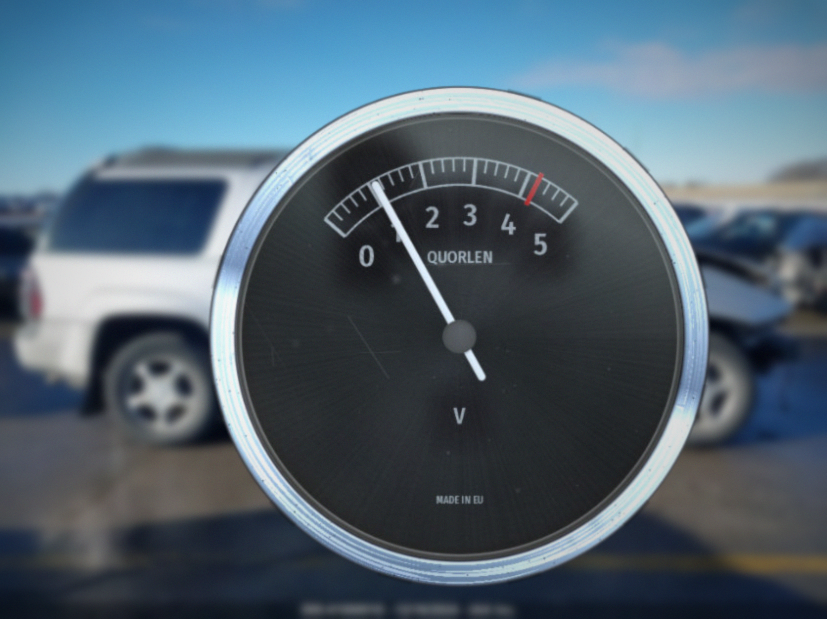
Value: V 1.1
